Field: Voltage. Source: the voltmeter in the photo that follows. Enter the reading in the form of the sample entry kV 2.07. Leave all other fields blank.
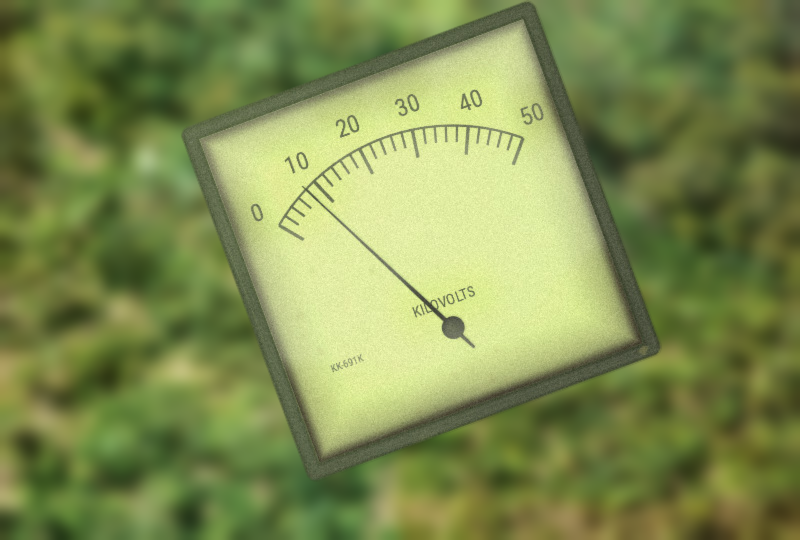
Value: kV 8
